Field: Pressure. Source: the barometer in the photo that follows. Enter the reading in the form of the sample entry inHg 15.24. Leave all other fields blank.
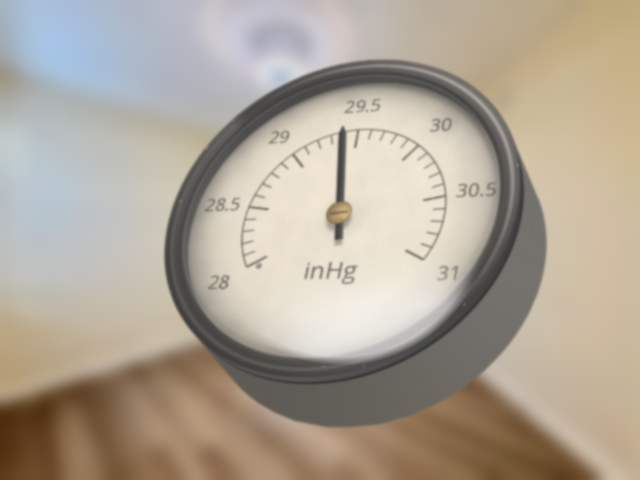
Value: inHg 29.4
